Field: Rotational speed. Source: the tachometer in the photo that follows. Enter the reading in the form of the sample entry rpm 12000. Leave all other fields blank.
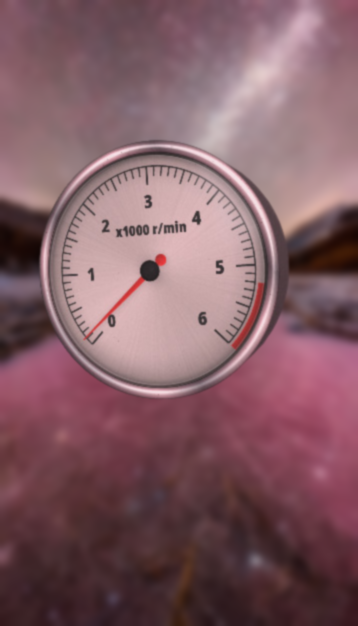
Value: rpm 100
